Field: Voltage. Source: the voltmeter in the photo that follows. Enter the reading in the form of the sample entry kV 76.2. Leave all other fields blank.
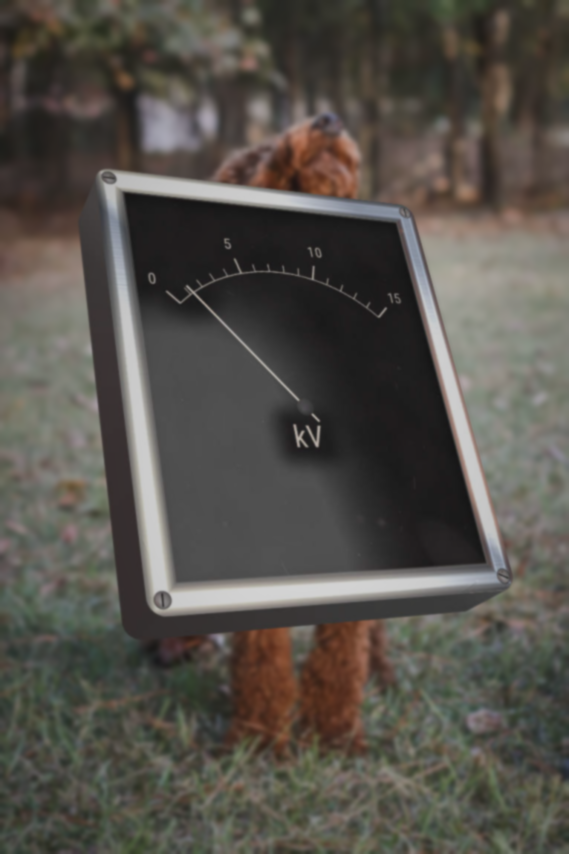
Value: kV 1
